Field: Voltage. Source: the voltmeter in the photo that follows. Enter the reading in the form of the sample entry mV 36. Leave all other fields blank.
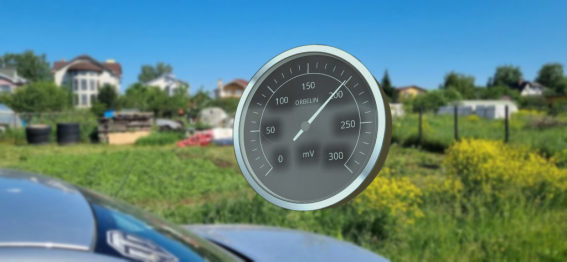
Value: mV 200
